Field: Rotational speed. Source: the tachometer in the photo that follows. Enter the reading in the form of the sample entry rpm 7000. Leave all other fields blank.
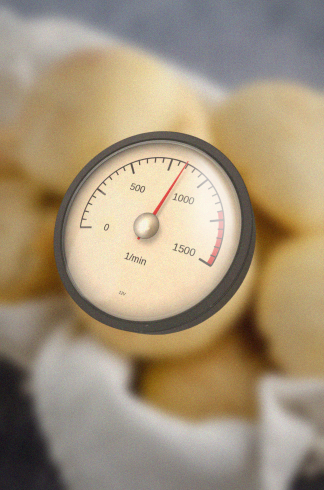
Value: rpm 850
